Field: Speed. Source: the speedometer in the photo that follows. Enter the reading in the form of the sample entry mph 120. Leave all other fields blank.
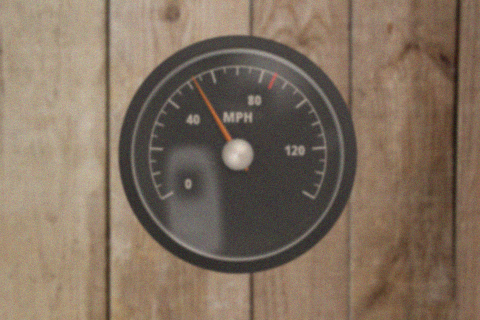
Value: mph 52.5
